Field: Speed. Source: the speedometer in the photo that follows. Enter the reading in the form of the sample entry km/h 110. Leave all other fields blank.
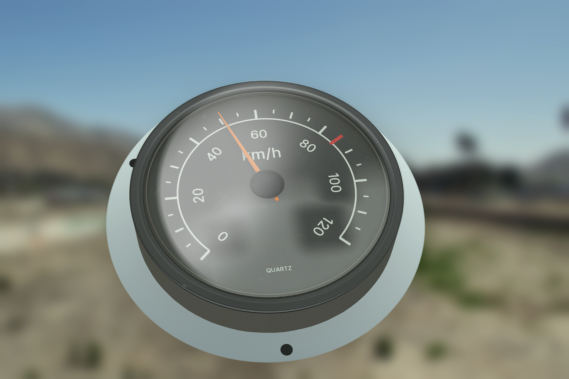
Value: km/h 50
